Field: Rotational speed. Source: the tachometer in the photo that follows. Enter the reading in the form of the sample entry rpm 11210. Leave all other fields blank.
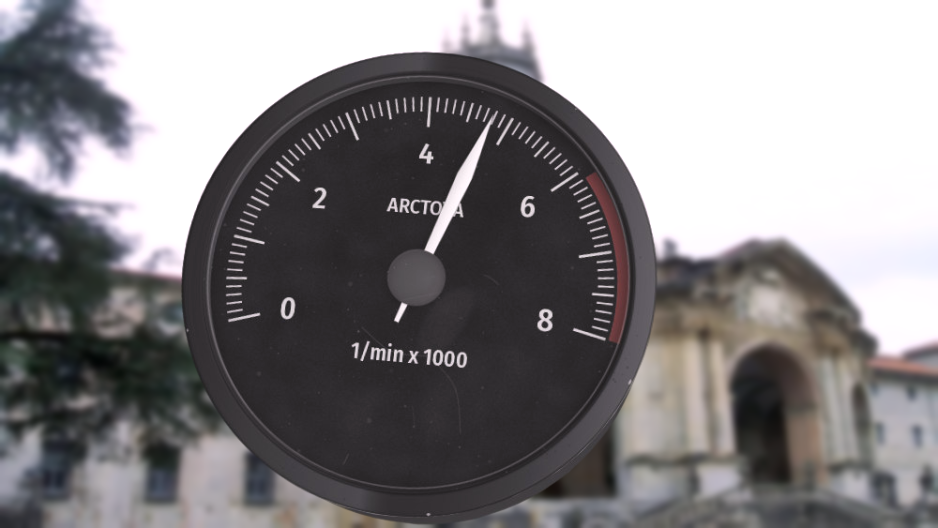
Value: rpm 4800
